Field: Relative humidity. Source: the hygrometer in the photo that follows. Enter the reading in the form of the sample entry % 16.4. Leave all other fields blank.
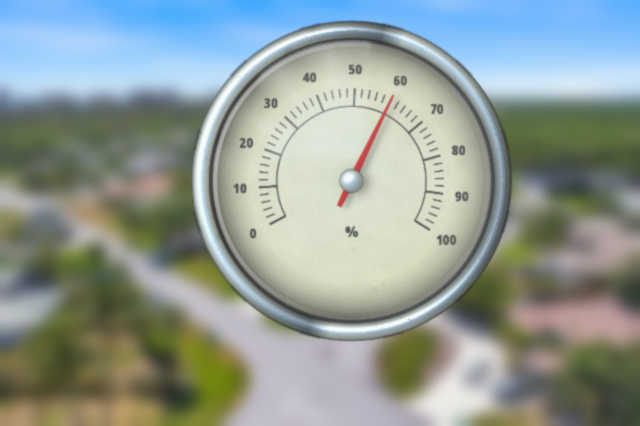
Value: % 60
